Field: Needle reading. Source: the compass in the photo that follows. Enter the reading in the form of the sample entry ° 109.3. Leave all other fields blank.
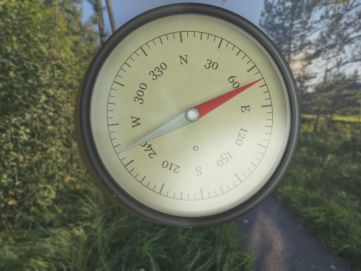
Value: ° 70
